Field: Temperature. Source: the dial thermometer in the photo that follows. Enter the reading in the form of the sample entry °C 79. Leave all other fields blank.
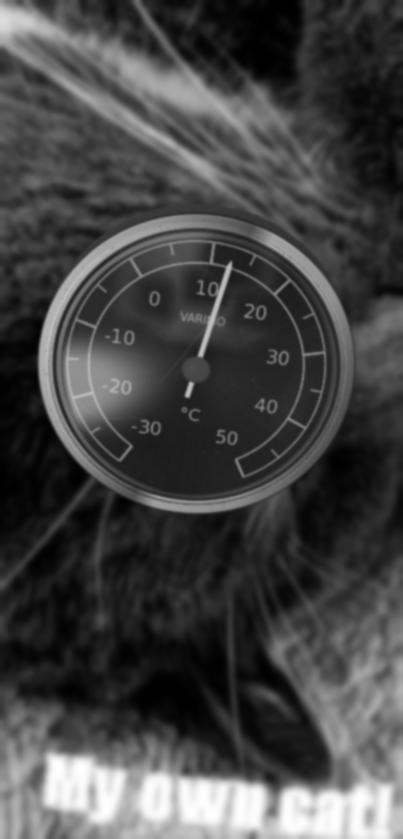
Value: °C 12.5
